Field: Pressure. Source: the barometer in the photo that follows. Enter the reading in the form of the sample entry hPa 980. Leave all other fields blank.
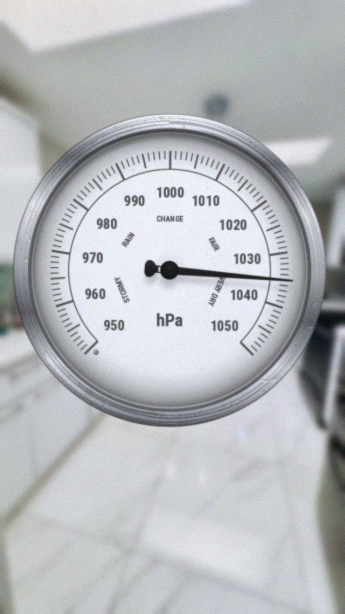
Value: hPa 1035
